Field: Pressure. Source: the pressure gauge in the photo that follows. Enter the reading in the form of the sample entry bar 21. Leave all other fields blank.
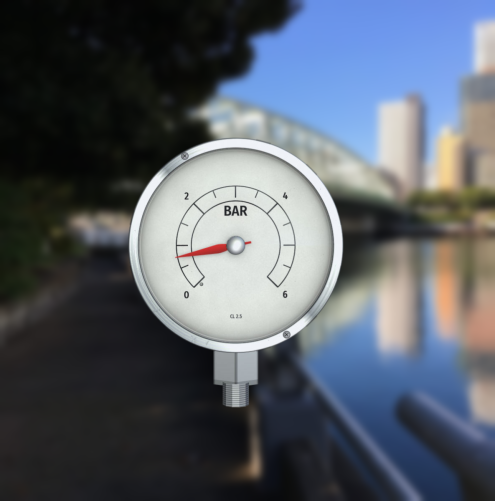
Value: bar 0.75
